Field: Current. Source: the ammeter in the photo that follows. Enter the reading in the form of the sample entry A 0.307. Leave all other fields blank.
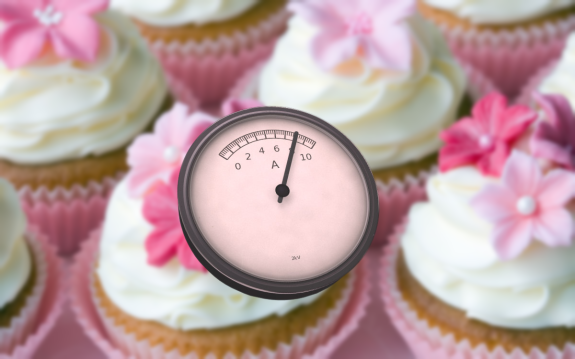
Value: A 8
